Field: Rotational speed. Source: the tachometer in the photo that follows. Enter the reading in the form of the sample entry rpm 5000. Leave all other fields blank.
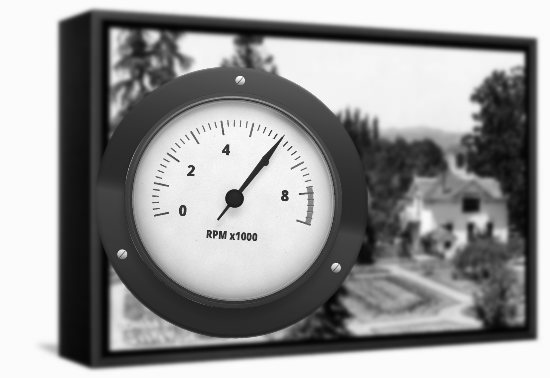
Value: rpm 6000
